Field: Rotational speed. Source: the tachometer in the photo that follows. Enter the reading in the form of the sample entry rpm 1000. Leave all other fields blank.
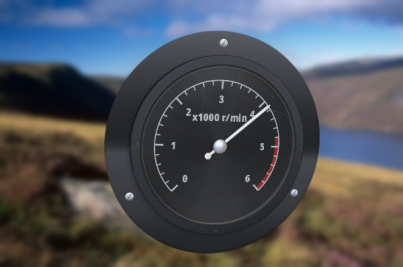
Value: rpm 4100
